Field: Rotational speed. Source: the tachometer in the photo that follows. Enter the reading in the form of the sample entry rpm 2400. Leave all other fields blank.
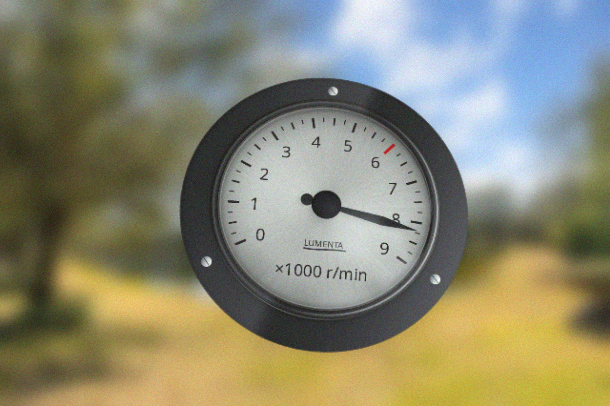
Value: rpm 8250
